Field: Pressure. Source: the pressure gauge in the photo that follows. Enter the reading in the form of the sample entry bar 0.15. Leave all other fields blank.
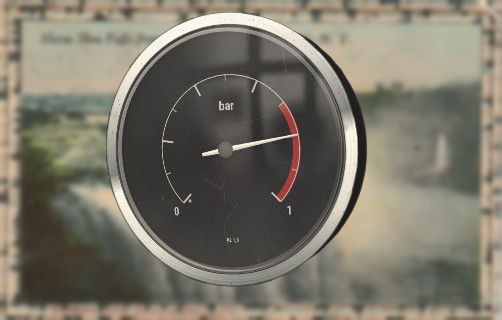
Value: bar 0.8
